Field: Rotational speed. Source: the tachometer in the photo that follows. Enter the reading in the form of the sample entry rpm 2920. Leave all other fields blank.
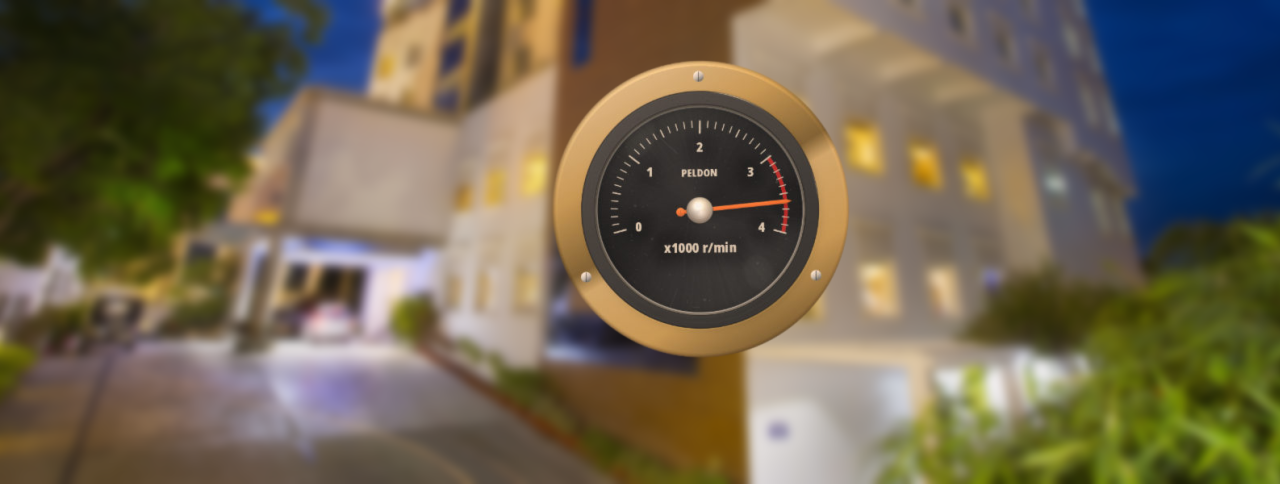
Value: rpm 3600
